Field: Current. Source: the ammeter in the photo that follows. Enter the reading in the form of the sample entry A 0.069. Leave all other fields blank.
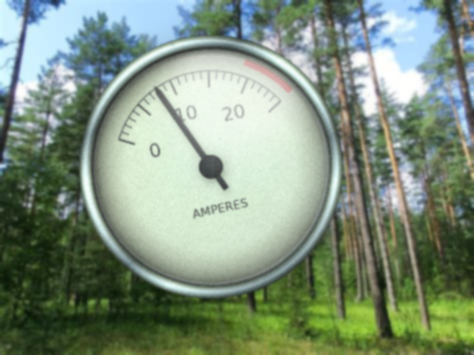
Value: A 8
